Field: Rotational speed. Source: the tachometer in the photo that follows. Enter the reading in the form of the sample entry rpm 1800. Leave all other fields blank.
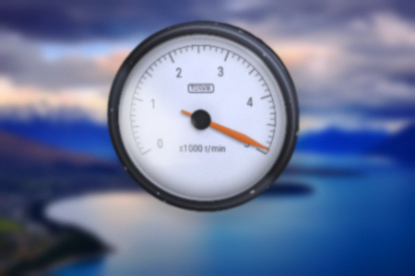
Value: rpm 4900
